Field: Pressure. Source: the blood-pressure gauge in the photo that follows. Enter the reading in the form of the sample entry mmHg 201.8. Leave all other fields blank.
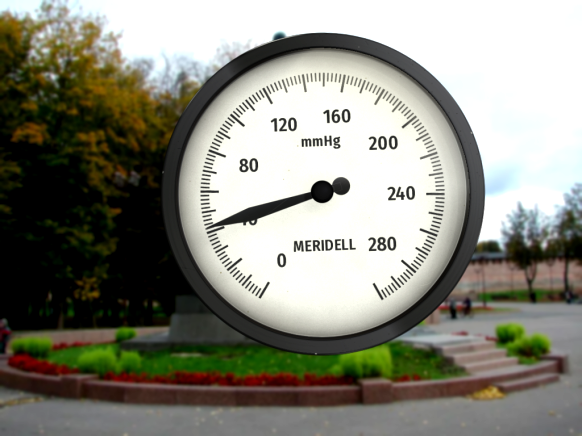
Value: mmHg 42
